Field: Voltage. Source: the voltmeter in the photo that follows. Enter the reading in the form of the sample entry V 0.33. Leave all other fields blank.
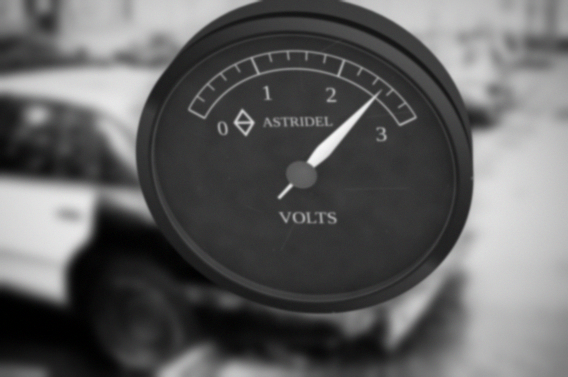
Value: V 2.5
